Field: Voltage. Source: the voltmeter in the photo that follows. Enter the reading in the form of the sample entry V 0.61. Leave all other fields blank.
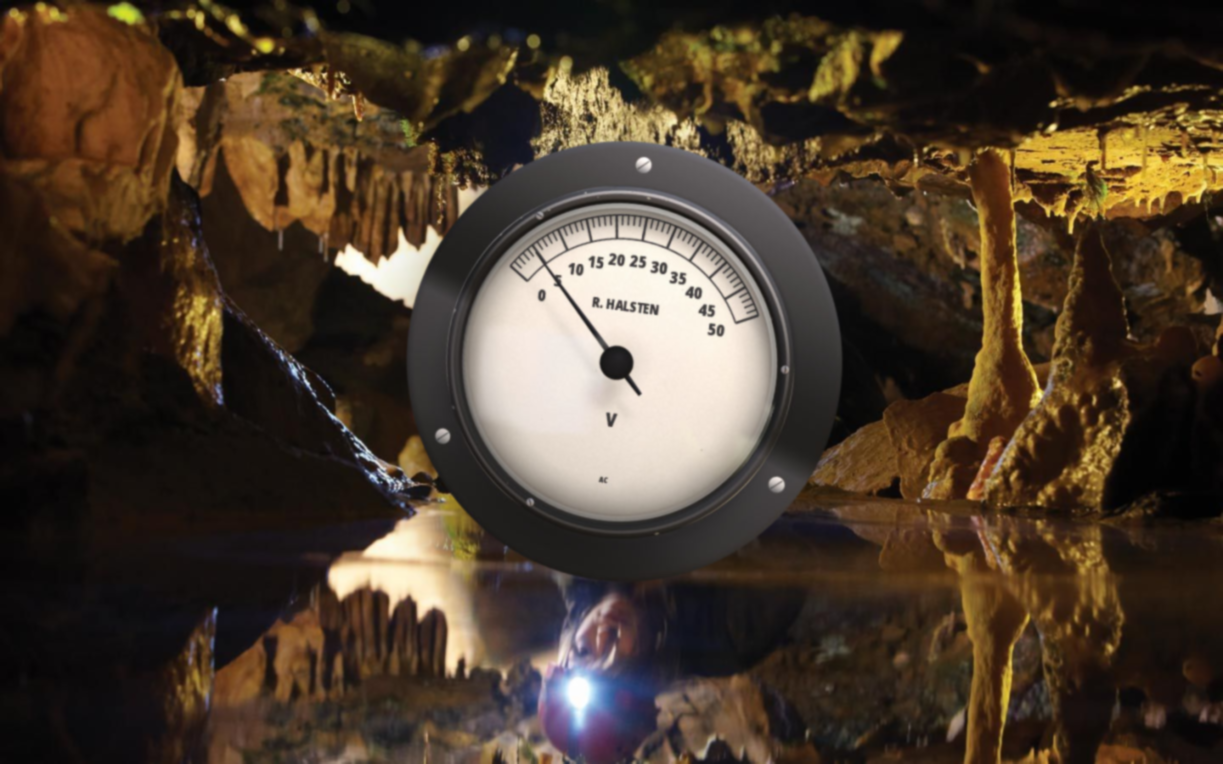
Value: V 5
